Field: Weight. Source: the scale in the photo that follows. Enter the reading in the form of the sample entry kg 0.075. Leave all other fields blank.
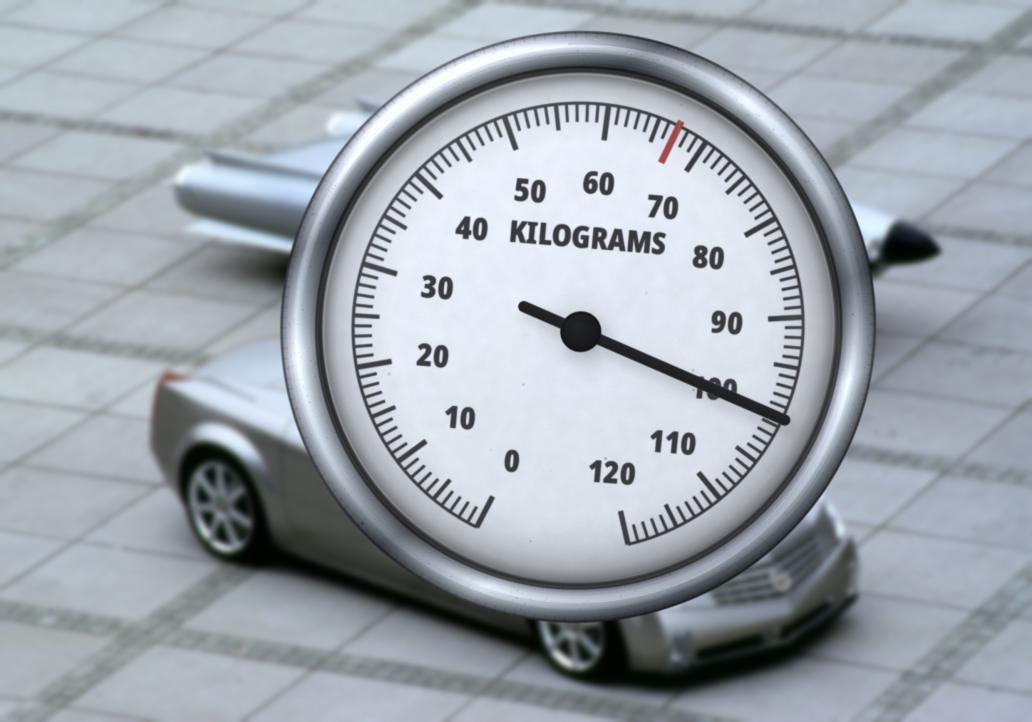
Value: kg 100
